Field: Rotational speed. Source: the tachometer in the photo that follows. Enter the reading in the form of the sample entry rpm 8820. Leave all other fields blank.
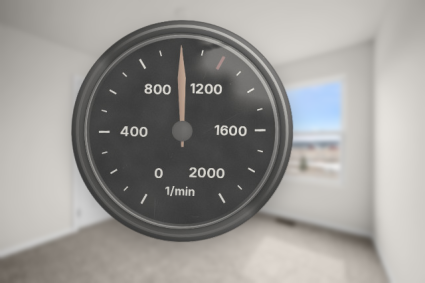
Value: rpm 1000
